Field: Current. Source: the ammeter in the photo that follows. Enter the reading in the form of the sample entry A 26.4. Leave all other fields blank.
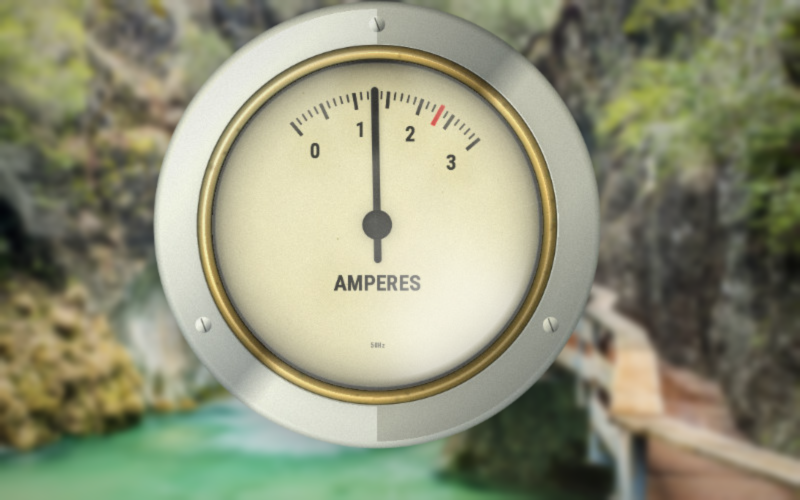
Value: A 1.3
